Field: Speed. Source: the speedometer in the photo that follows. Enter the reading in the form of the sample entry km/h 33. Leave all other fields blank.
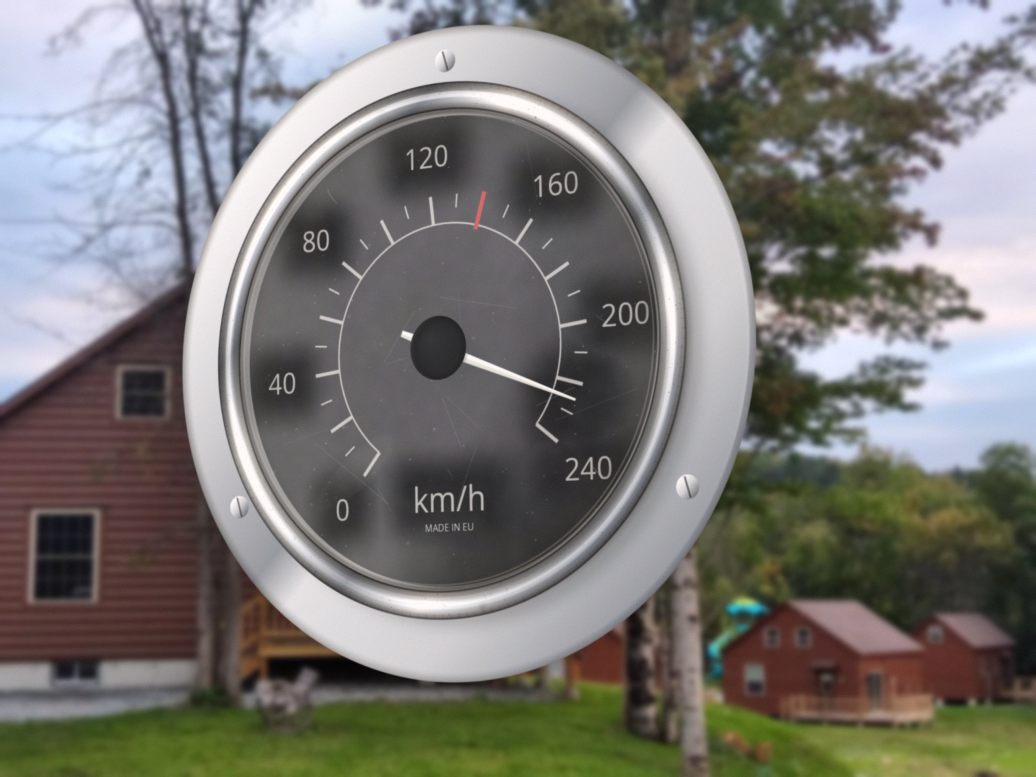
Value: km/h 225
